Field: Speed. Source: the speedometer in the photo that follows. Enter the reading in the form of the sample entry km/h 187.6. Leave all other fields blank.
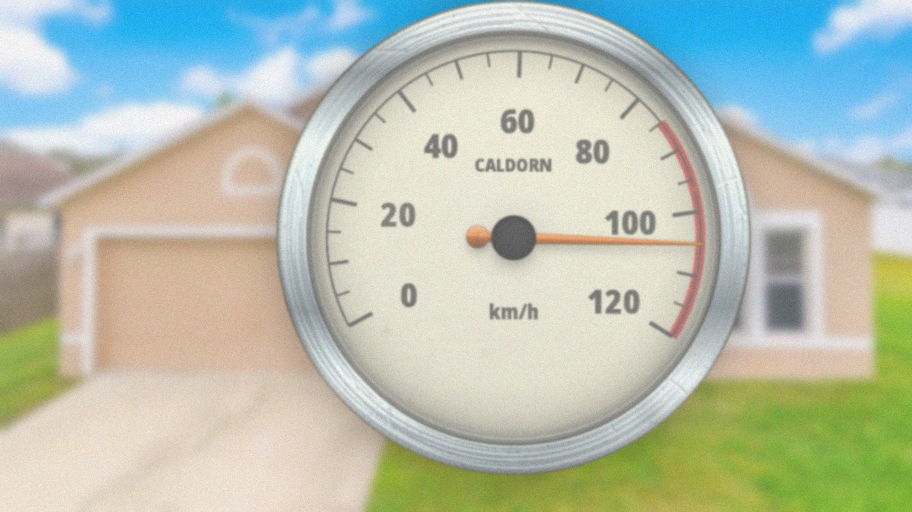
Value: km/h 105
